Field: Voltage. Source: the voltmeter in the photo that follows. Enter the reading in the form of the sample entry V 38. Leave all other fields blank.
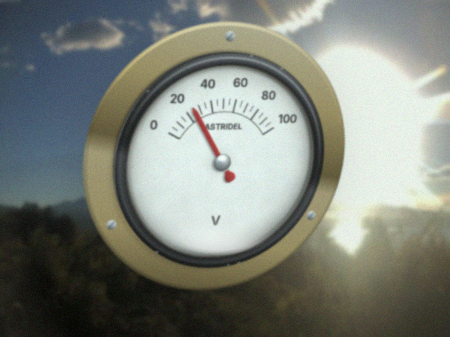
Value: V 25
